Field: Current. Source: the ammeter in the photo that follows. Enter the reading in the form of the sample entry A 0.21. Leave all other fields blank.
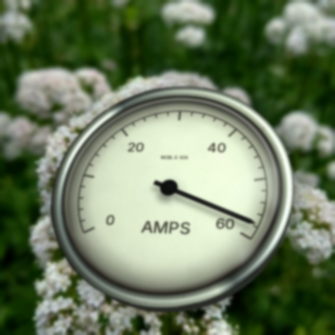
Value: A 58
